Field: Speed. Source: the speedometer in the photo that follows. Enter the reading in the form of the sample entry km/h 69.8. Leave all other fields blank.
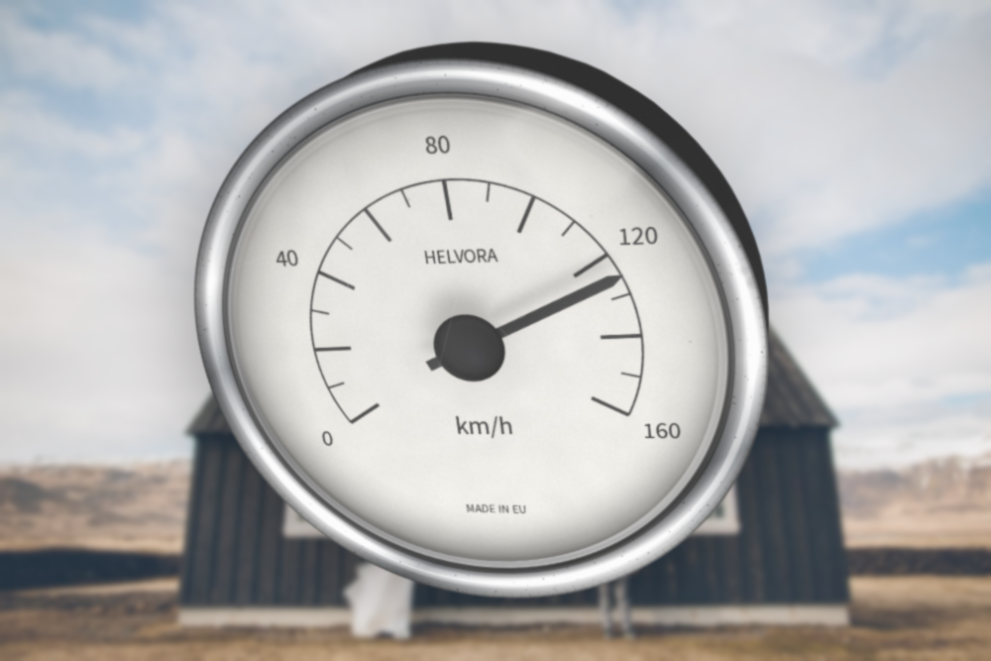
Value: km/h 125
